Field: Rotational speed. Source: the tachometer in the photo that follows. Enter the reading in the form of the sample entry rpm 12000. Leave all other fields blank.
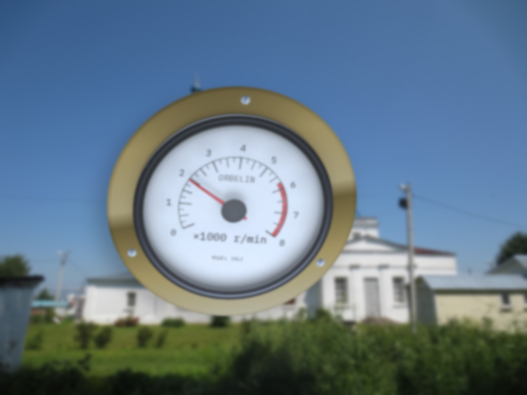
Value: rpm 2000
